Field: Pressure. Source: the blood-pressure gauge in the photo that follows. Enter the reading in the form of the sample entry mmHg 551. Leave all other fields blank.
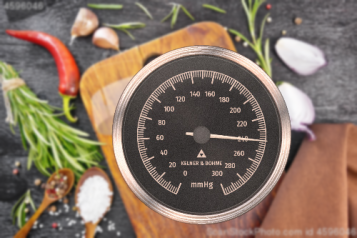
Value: mmHg 240
